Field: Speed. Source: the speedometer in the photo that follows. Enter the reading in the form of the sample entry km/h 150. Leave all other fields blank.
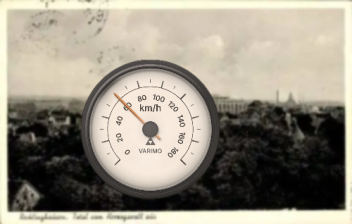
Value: km/h 60
